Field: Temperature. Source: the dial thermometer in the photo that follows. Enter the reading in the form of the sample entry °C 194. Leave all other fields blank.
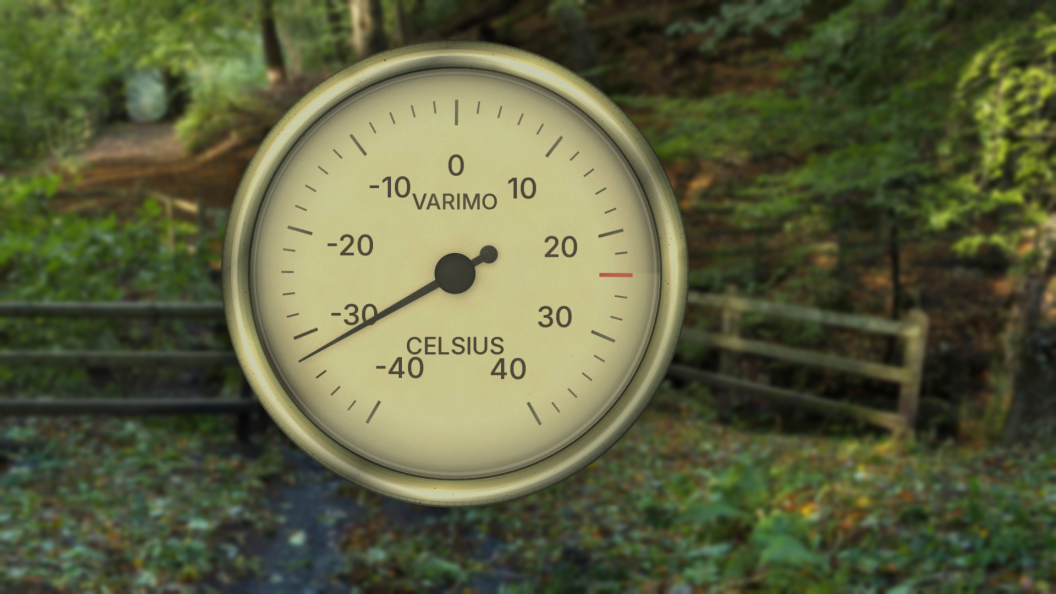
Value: °C -32
